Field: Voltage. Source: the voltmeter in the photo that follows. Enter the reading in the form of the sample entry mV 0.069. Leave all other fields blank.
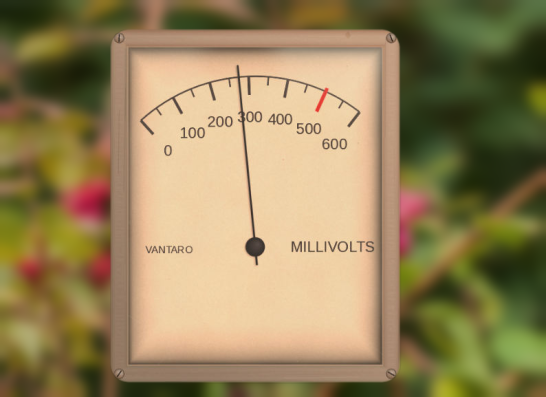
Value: mV 275
